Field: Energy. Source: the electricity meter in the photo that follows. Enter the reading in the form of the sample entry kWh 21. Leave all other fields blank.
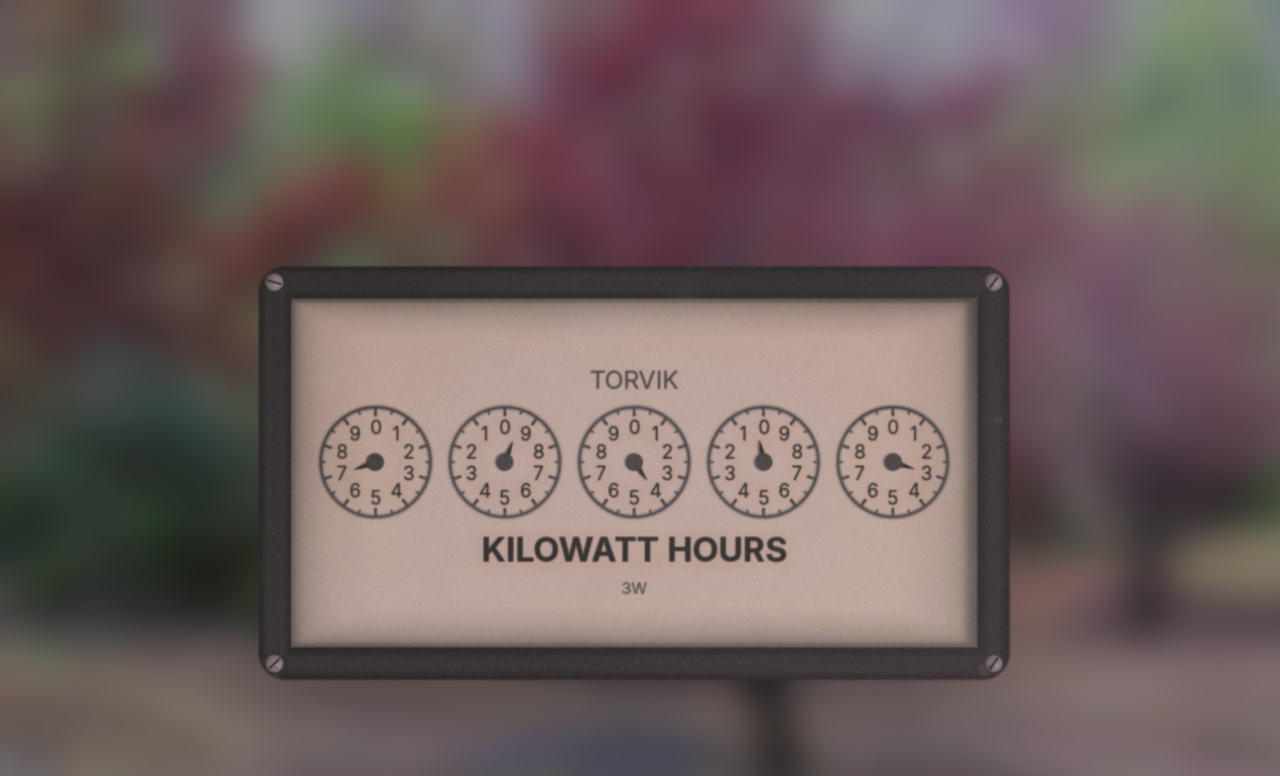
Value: kWh 69403
